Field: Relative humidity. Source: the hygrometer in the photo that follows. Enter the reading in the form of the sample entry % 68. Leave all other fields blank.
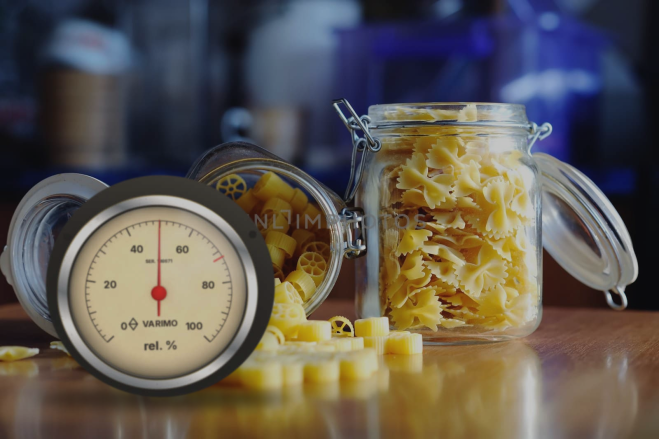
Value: % 50
